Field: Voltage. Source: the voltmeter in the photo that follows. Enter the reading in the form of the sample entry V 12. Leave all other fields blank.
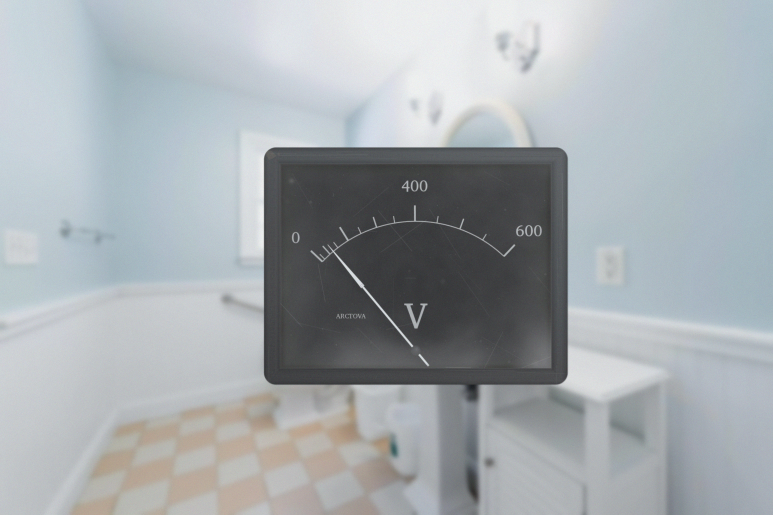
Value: V 125
